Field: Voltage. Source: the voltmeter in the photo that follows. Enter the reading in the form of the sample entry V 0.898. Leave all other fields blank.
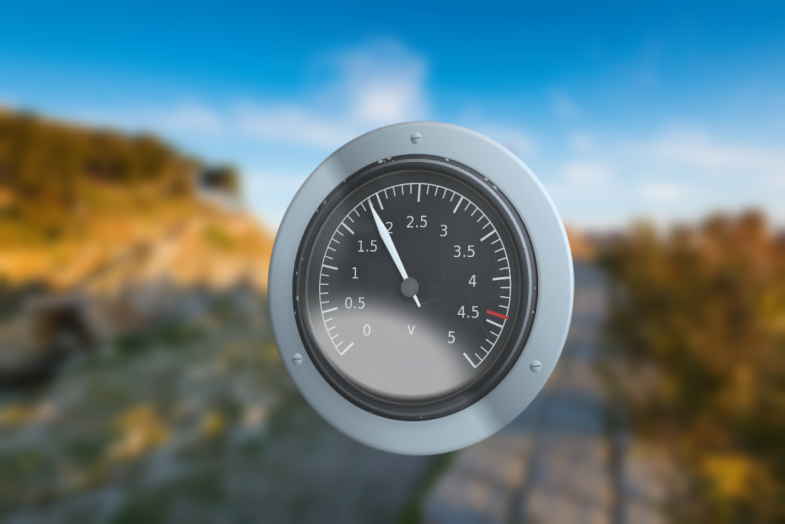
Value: V 1.9
